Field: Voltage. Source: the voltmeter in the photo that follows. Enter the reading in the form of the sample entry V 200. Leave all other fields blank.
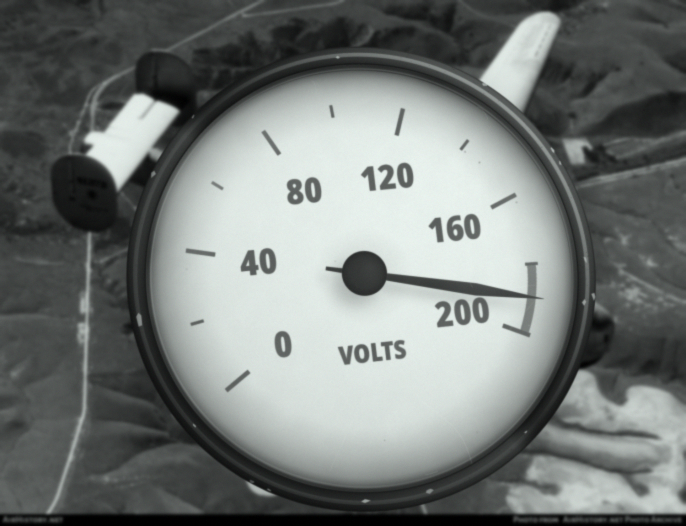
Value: V 190
